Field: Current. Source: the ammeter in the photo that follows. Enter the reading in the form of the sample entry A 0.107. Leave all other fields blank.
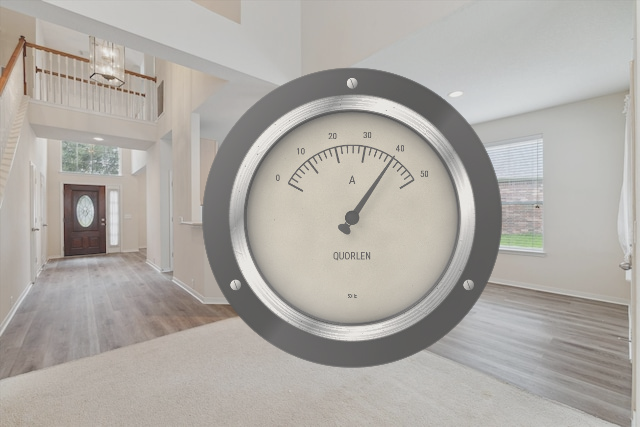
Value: A 40
